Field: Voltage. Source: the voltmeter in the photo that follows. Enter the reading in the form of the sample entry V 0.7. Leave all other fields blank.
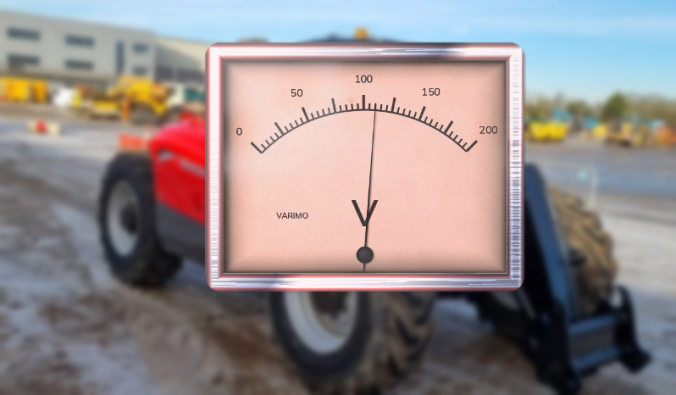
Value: V 110
